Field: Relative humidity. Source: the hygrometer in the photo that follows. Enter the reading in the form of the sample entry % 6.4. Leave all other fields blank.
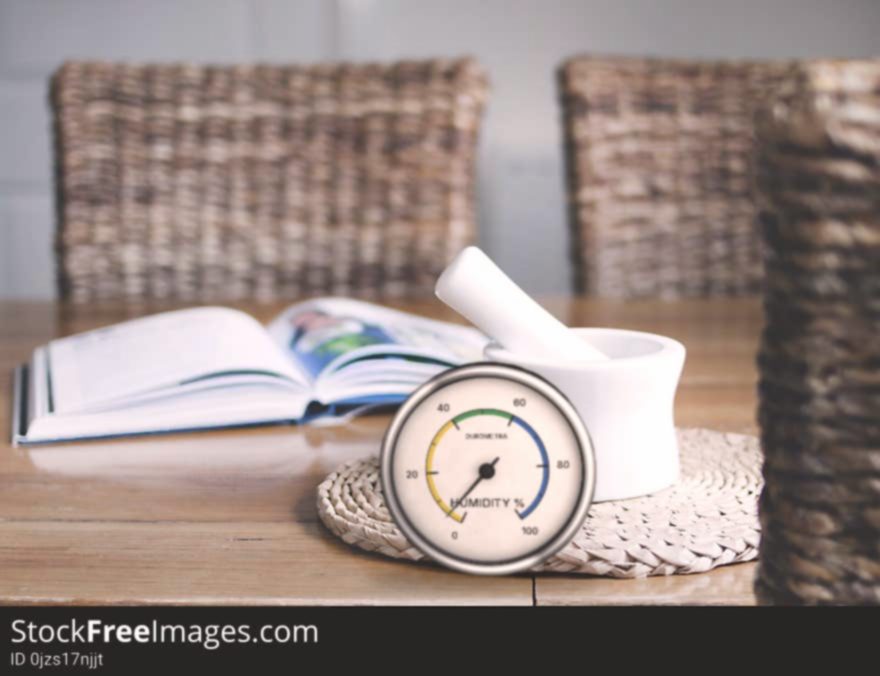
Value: % 5
